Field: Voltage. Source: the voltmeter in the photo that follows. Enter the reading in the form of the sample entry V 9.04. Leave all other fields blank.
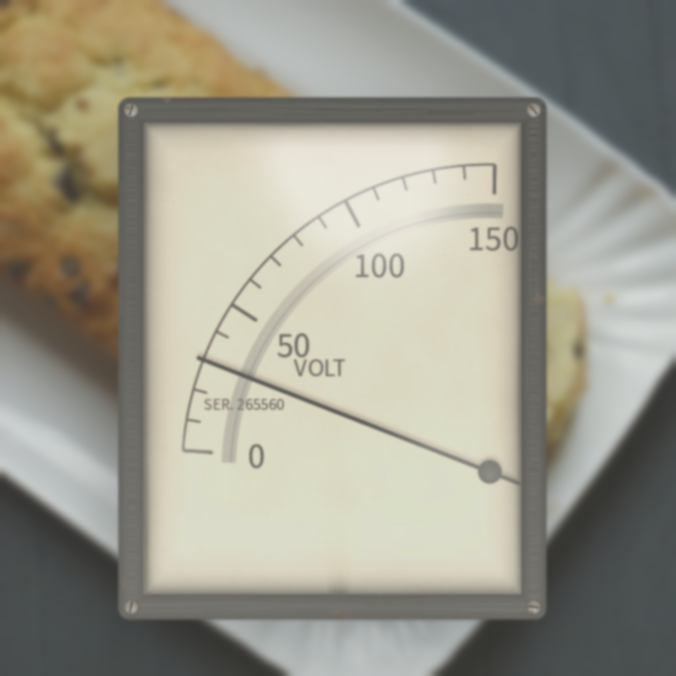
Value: V 30
